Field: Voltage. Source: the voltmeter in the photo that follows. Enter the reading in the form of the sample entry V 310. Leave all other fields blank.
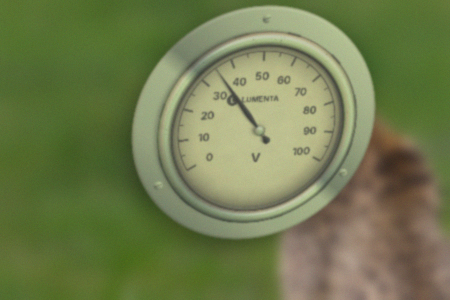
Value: V 35
